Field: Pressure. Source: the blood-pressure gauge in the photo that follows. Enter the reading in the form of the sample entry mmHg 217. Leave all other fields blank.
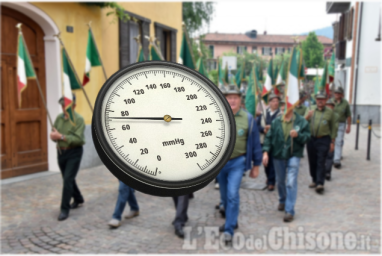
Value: mmHg 70
